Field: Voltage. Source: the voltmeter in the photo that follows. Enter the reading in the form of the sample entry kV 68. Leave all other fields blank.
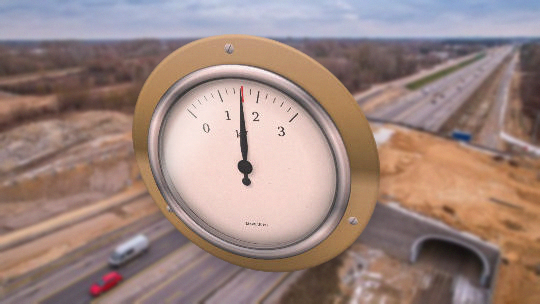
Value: kV 1.6
